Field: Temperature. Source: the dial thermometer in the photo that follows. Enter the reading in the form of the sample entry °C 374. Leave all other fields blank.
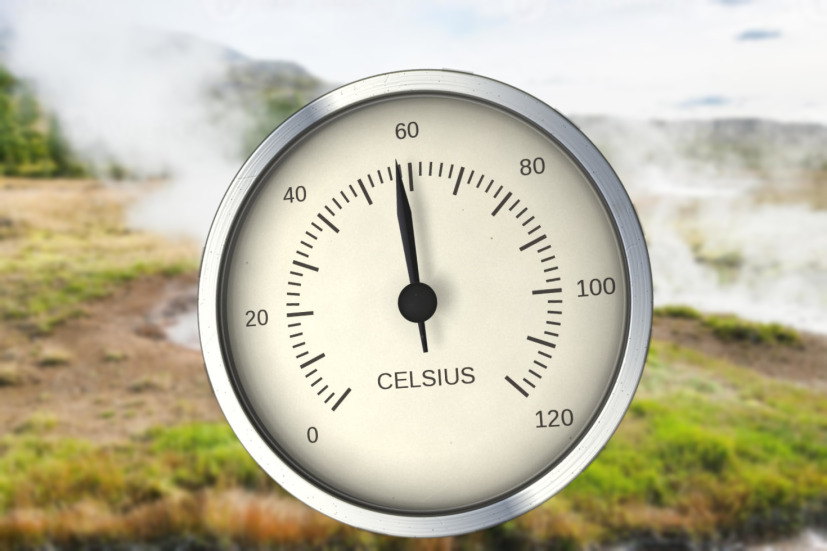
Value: °C 58
